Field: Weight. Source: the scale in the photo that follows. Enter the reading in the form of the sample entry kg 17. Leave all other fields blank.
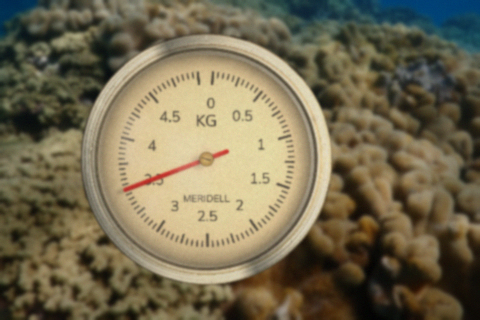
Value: kg 3.5
